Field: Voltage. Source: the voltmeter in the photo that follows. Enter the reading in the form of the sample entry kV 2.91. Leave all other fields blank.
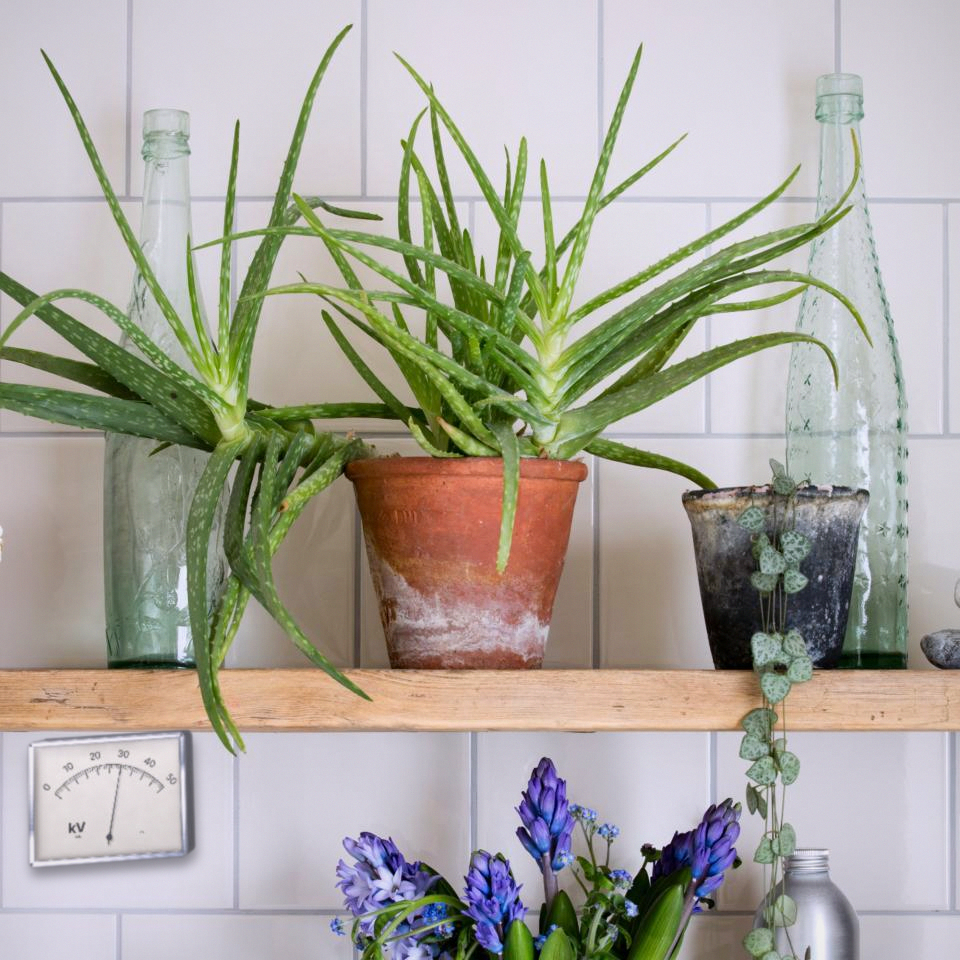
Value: kV 30
